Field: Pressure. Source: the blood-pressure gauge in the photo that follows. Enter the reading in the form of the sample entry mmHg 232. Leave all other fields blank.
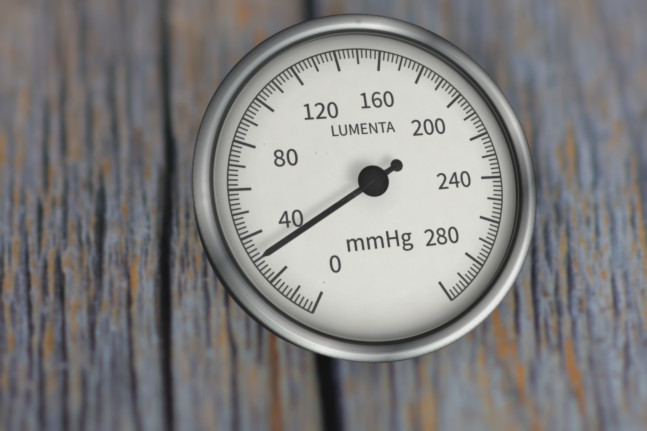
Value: mmHg 30
